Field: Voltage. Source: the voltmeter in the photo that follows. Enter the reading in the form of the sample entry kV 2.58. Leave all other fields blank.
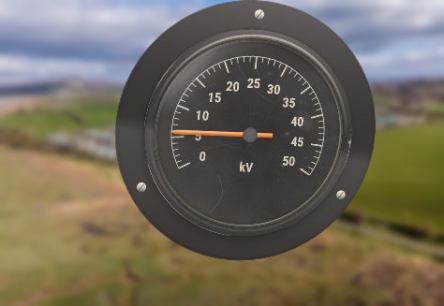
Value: kV 6
